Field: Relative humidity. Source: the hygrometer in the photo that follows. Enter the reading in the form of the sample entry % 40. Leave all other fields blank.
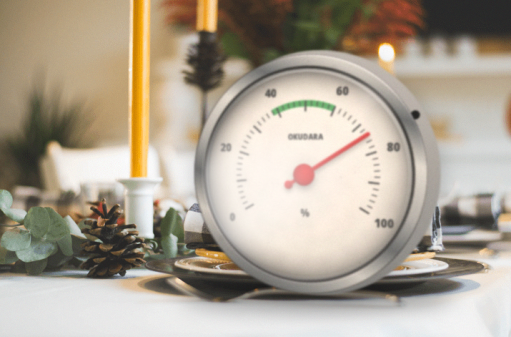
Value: % 74
